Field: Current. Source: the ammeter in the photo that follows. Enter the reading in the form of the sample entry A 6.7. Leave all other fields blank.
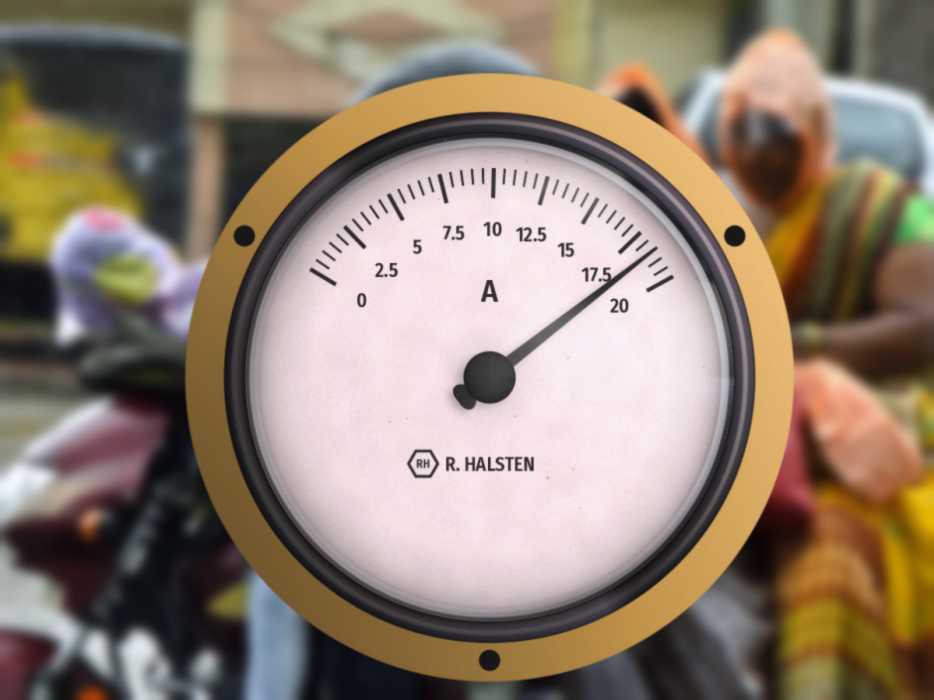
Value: A 18.5
